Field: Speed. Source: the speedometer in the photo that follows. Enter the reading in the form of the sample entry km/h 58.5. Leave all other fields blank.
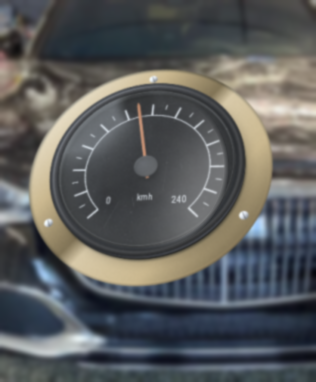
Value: km/h 110
